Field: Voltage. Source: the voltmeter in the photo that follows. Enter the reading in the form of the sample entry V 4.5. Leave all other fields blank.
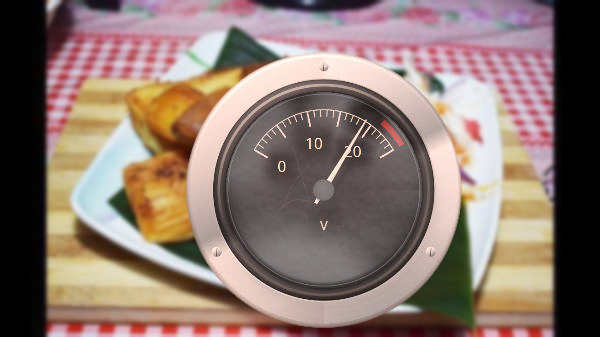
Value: V 19
